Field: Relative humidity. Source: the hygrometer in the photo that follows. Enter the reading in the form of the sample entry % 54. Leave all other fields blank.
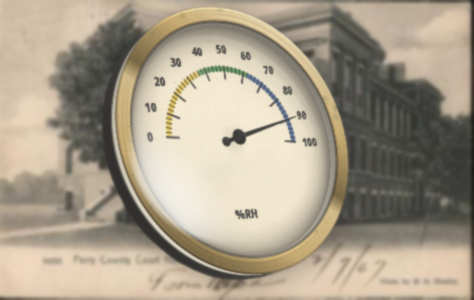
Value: % 90
